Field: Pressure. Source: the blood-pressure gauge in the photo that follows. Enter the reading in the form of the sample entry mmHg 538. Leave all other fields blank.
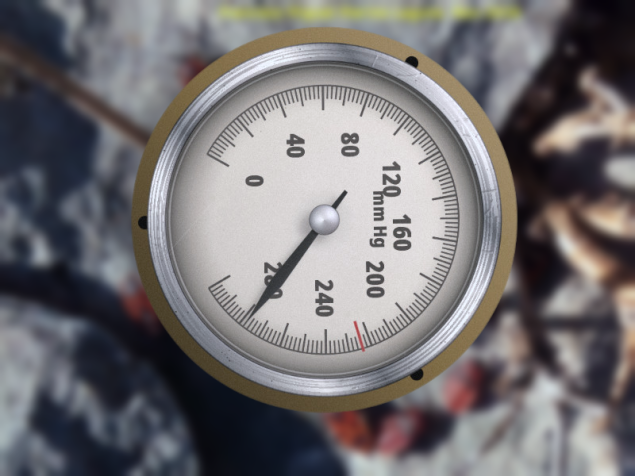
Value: mmHg 278
